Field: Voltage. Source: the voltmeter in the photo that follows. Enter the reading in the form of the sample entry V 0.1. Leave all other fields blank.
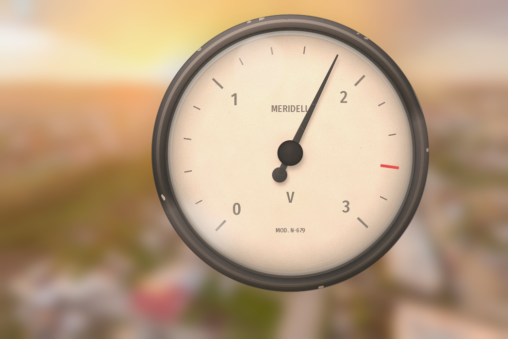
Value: V 1.8
